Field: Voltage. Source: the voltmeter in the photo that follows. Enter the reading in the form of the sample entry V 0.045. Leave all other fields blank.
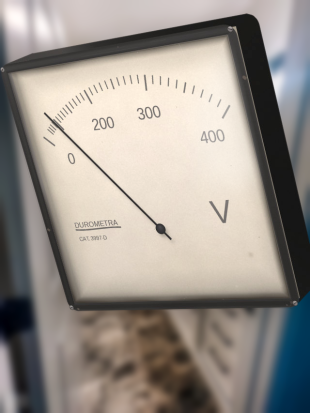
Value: V 100
